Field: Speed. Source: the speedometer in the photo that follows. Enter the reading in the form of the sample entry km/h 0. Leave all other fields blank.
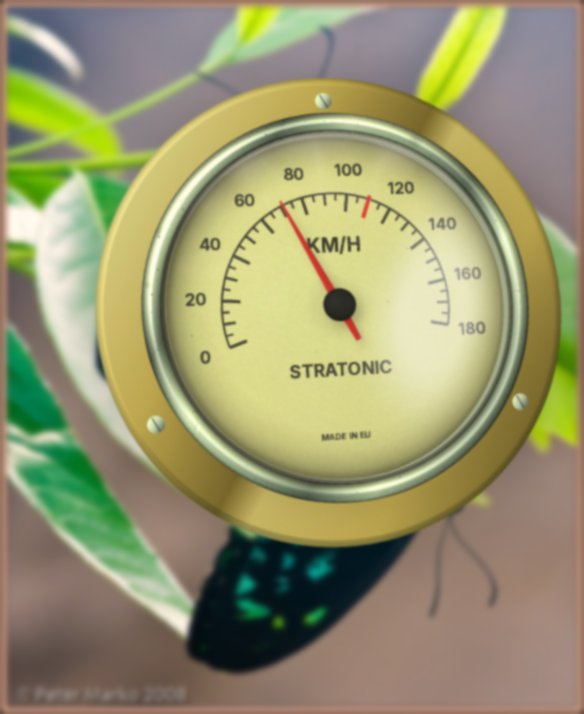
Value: km/h 70
